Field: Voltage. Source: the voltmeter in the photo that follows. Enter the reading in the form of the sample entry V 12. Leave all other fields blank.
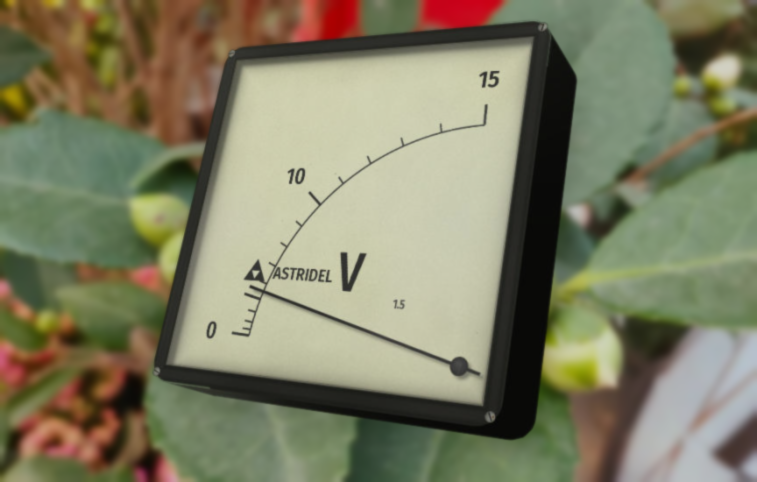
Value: V 5.5
